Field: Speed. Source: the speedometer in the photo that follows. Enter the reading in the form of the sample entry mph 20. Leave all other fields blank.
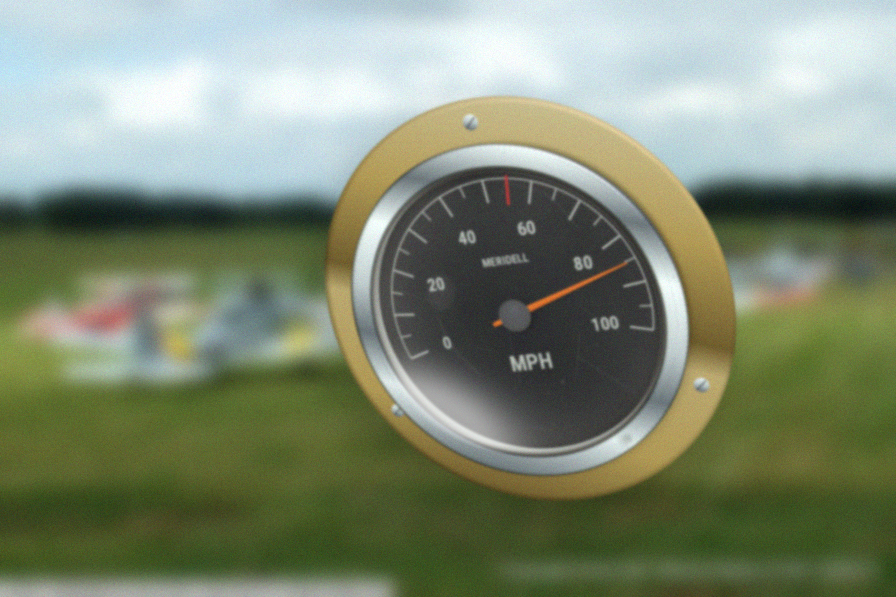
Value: mph 85
